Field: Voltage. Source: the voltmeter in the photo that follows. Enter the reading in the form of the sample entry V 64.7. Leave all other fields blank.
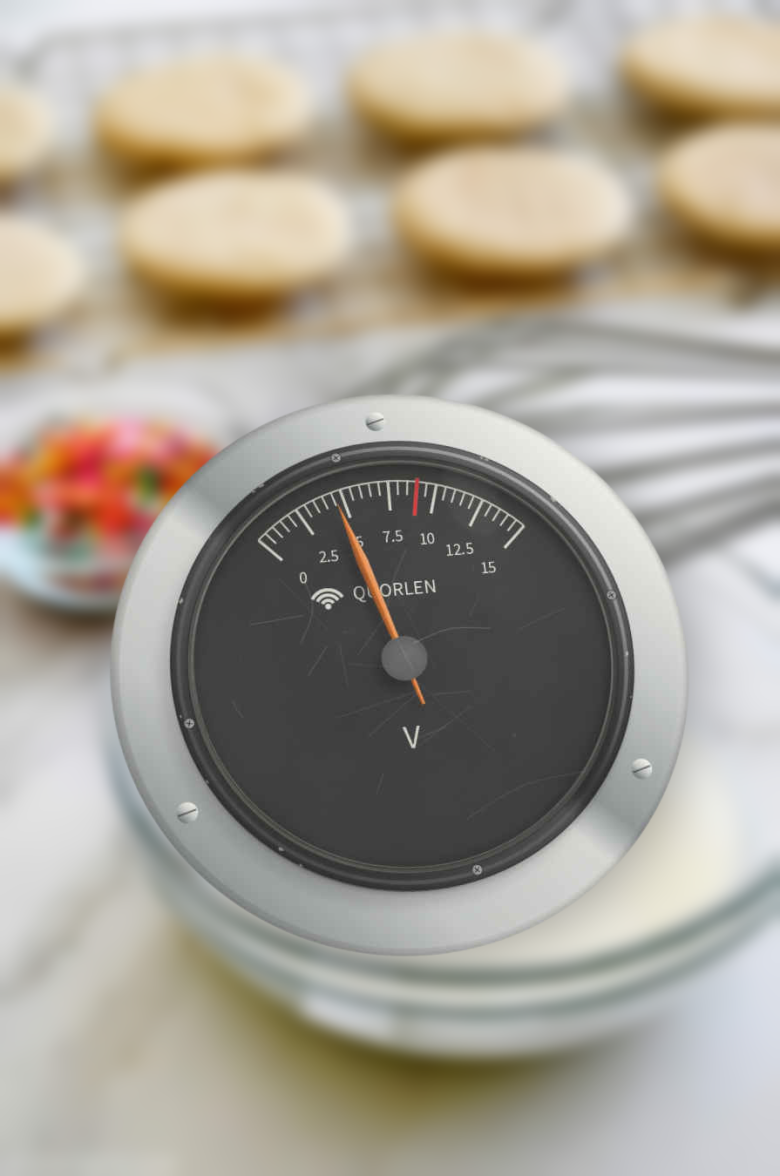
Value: V 4.5
